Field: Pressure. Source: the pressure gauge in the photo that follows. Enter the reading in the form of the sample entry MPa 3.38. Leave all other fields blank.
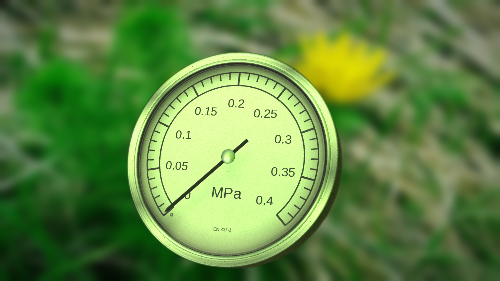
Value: MPa 0
